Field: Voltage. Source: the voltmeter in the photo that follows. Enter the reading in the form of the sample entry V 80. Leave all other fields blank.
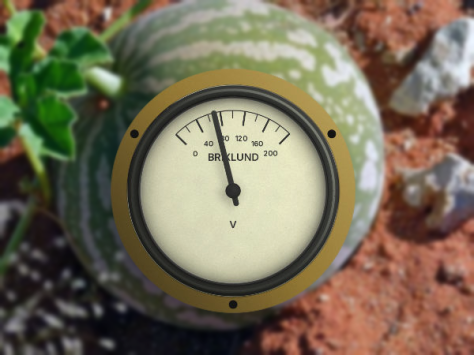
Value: V 70
